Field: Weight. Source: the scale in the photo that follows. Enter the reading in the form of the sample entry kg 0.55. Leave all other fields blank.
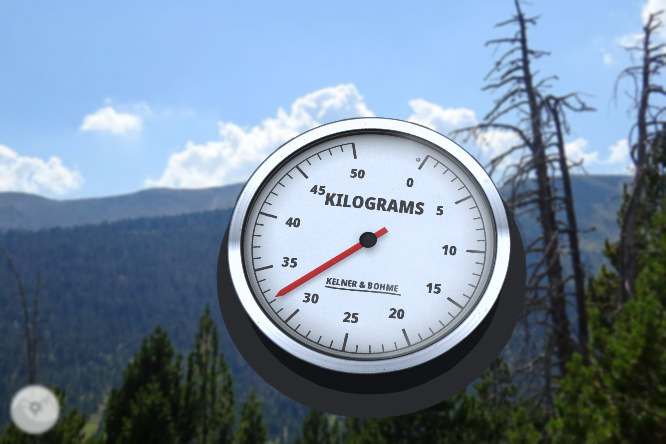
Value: kg 32
